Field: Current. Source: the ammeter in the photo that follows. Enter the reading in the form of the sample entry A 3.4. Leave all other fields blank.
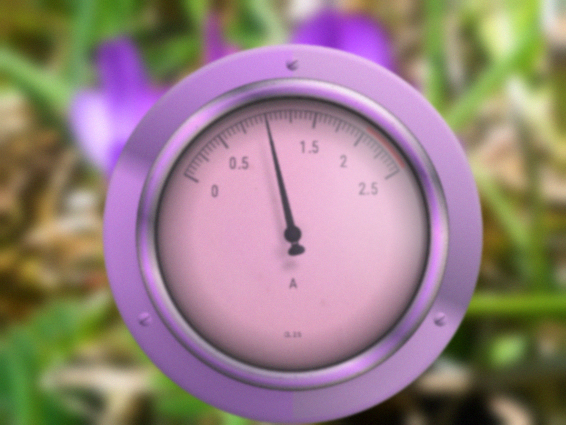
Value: A 1
